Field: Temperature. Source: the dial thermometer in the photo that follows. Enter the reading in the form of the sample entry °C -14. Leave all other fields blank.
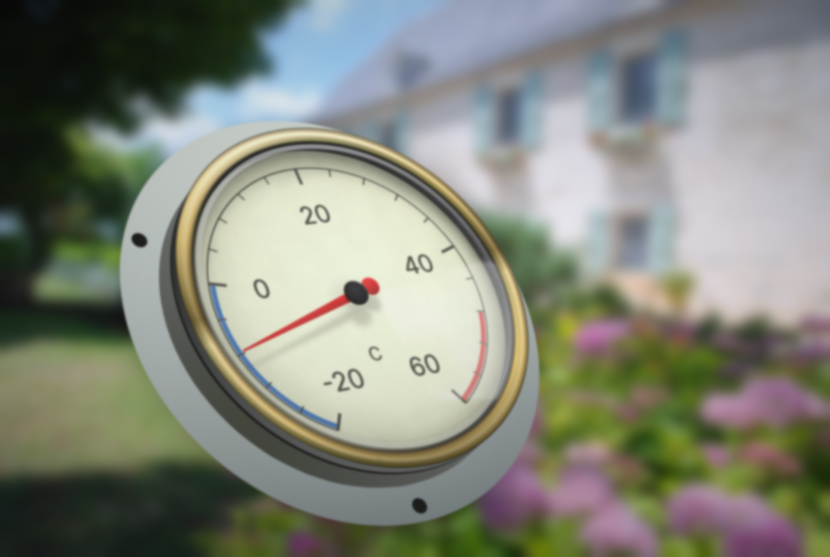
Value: °C -8
